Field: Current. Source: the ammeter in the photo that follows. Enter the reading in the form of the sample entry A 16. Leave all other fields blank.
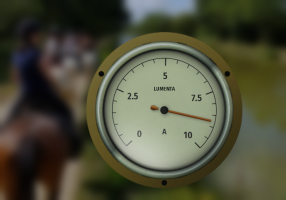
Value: A 8.75
